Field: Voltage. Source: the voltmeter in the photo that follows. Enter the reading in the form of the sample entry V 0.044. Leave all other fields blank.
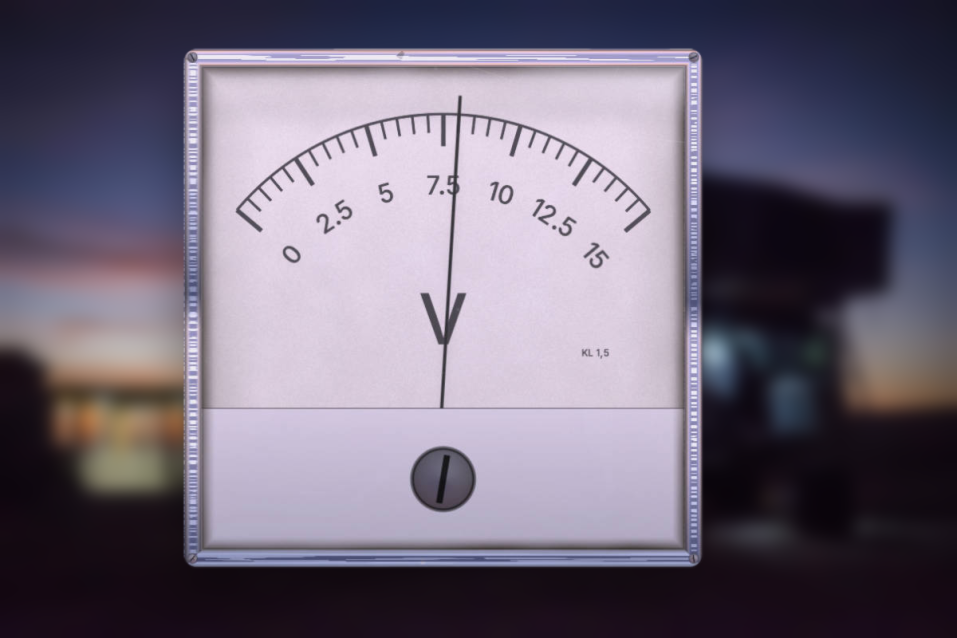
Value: V 8
